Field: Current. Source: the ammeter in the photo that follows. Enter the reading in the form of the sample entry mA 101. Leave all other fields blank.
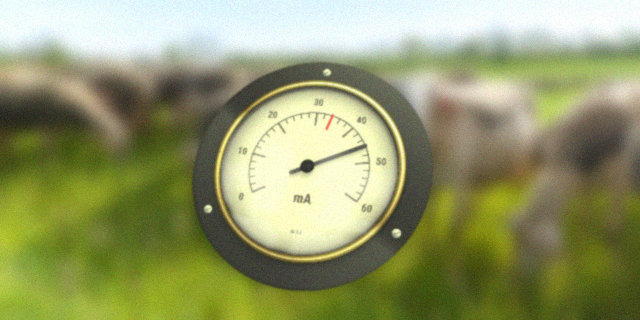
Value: mA 46
